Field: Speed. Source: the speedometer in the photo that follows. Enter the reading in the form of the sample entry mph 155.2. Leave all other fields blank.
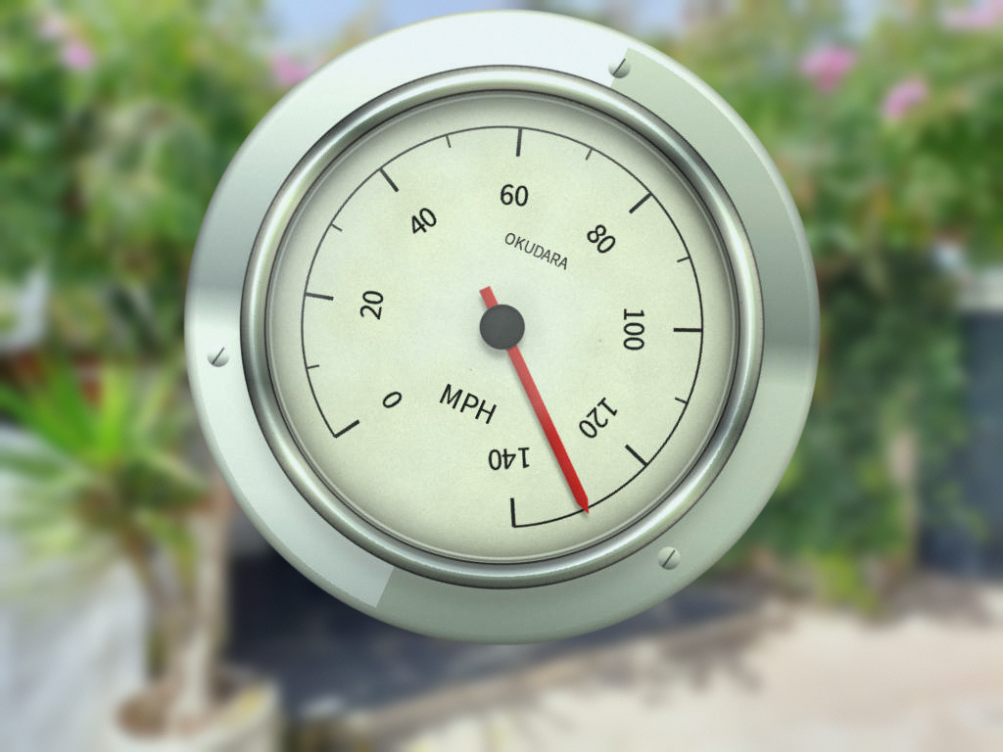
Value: mph 130
